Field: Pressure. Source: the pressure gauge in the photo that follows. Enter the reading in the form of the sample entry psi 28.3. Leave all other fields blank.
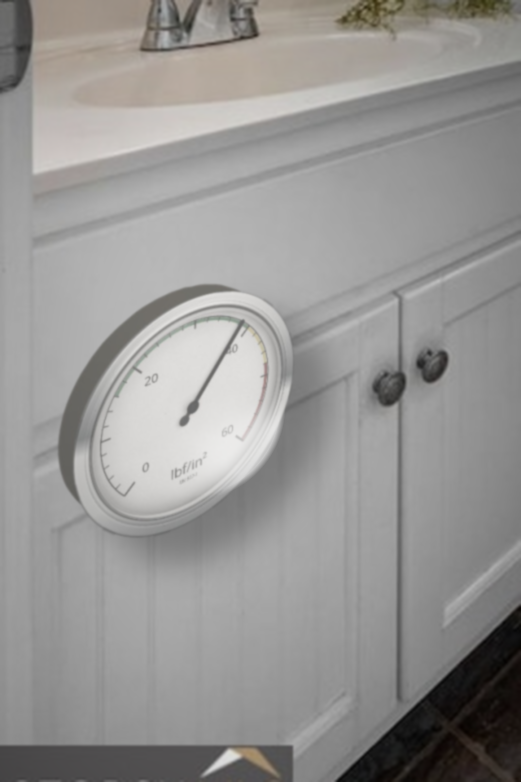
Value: psi 38
